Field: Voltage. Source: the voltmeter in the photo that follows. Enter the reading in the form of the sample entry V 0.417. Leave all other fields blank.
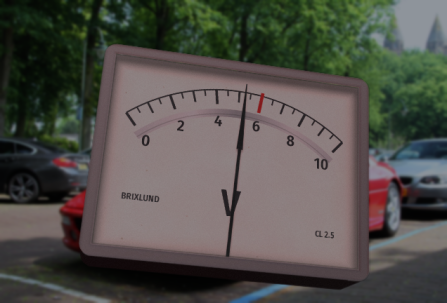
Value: V 5.25
